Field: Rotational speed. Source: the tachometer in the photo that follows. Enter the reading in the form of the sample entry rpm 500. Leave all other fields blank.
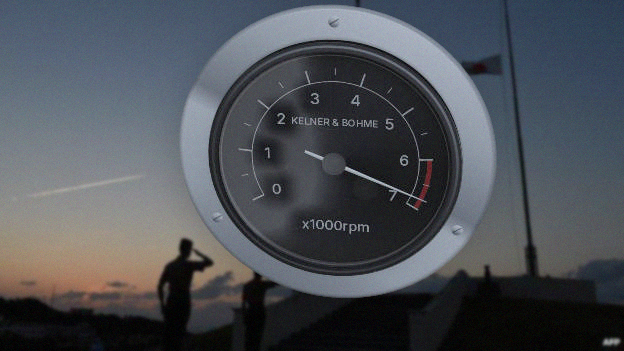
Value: rpm 6750
